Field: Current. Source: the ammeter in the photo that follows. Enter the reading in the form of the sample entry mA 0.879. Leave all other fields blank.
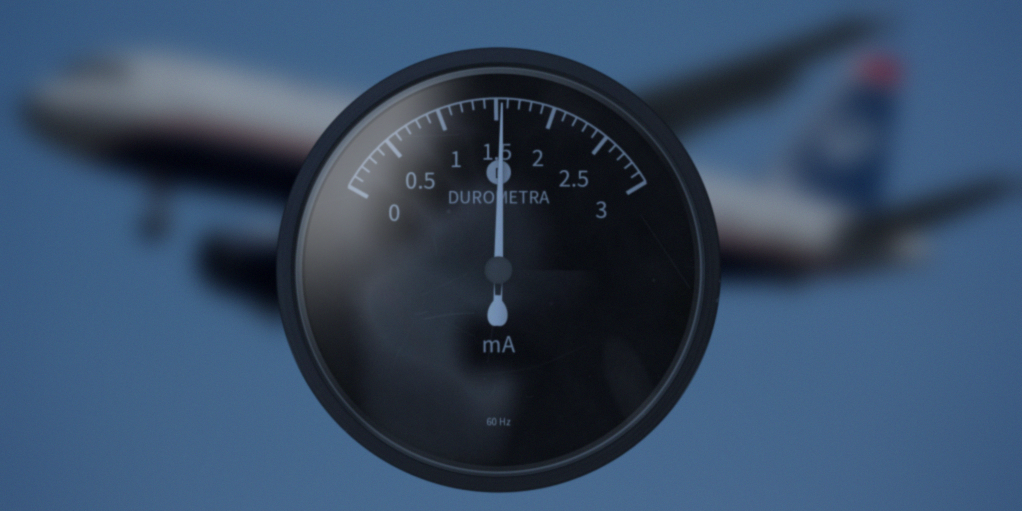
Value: mA 1.55
